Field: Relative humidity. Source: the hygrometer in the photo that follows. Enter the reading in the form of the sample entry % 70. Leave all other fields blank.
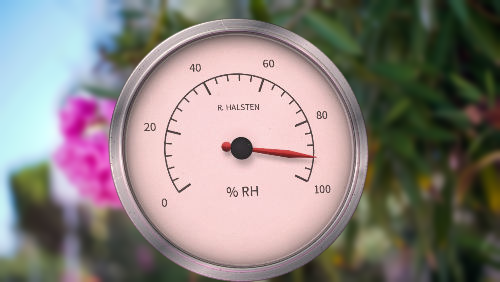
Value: % 92
